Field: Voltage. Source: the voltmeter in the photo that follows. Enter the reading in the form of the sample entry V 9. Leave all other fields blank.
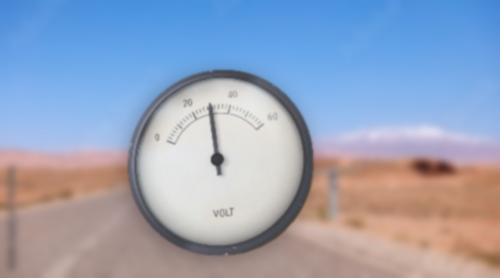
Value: V 30
